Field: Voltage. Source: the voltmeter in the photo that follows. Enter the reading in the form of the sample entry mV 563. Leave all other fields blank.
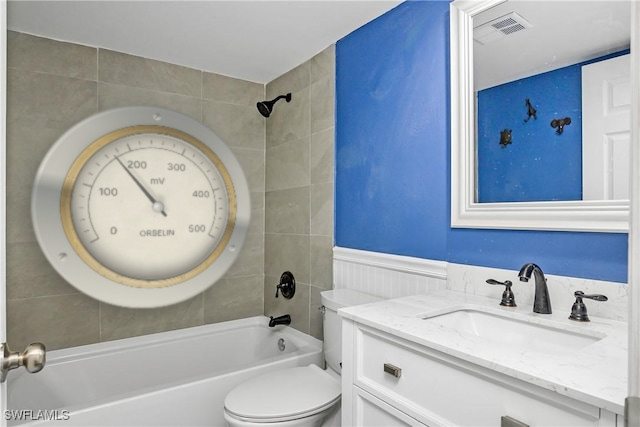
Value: mV 170
